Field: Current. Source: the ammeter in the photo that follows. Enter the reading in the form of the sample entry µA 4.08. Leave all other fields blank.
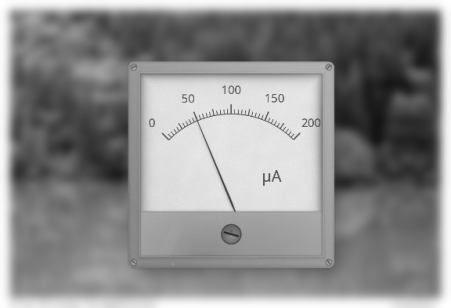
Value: µA 50
